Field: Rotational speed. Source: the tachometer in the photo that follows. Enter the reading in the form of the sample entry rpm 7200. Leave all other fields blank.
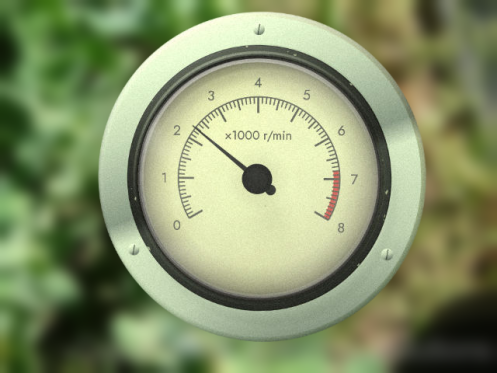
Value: rpm 2300
